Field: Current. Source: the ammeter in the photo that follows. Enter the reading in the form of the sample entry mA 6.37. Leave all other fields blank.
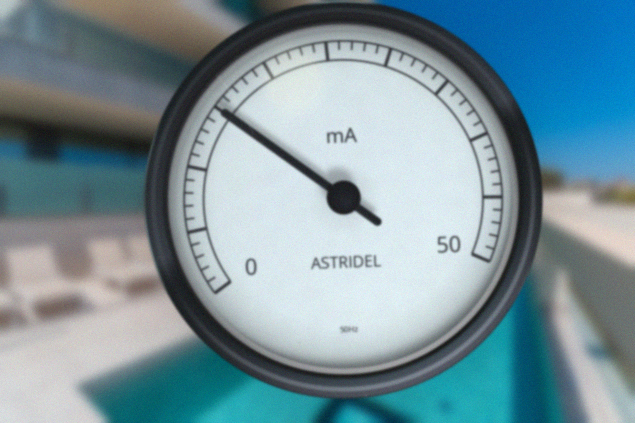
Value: mA 15
